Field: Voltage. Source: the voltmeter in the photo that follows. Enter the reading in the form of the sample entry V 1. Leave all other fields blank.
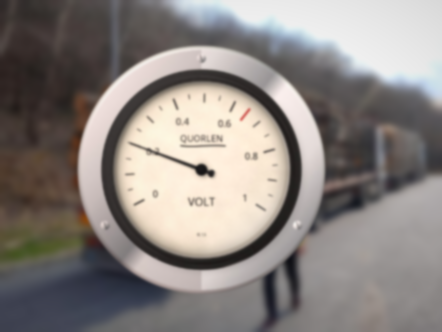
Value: V 0.2
